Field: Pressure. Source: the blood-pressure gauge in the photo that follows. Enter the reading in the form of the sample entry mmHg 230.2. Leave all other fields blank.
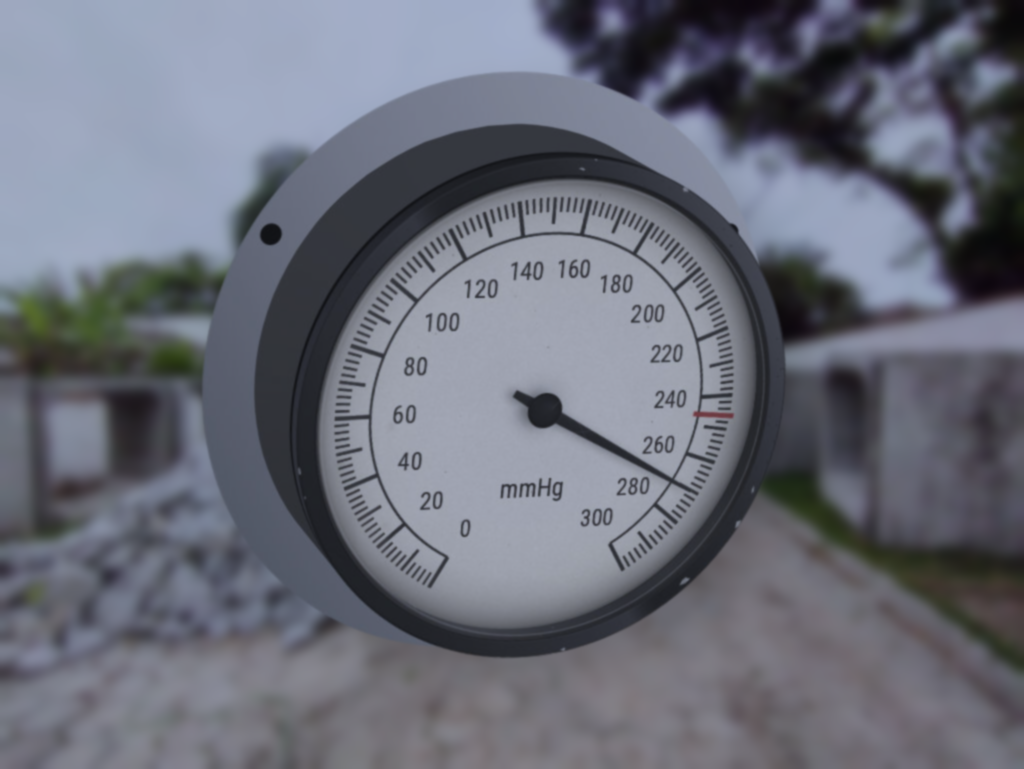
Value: mmHg 270
